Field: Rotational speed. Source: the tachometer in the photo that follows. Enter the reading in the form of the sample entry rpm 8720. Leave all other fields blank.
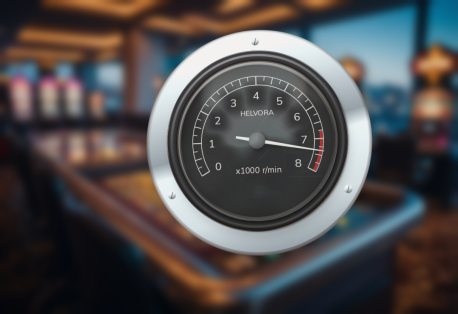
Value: rpm 7375
